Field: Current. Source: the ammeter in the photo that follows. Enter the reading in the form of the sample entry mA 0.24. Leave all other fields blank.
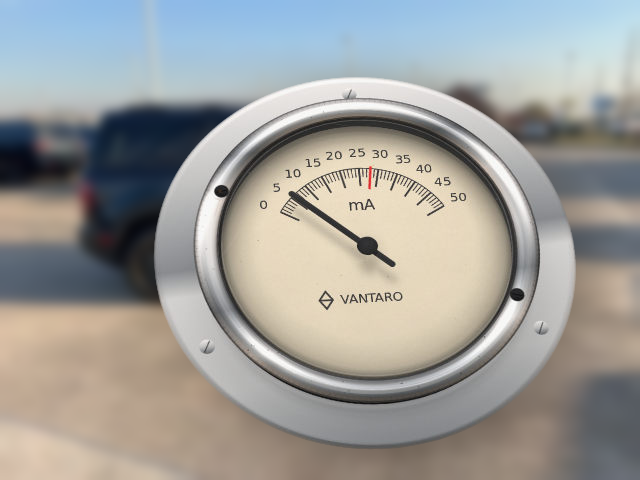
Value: mA 5
